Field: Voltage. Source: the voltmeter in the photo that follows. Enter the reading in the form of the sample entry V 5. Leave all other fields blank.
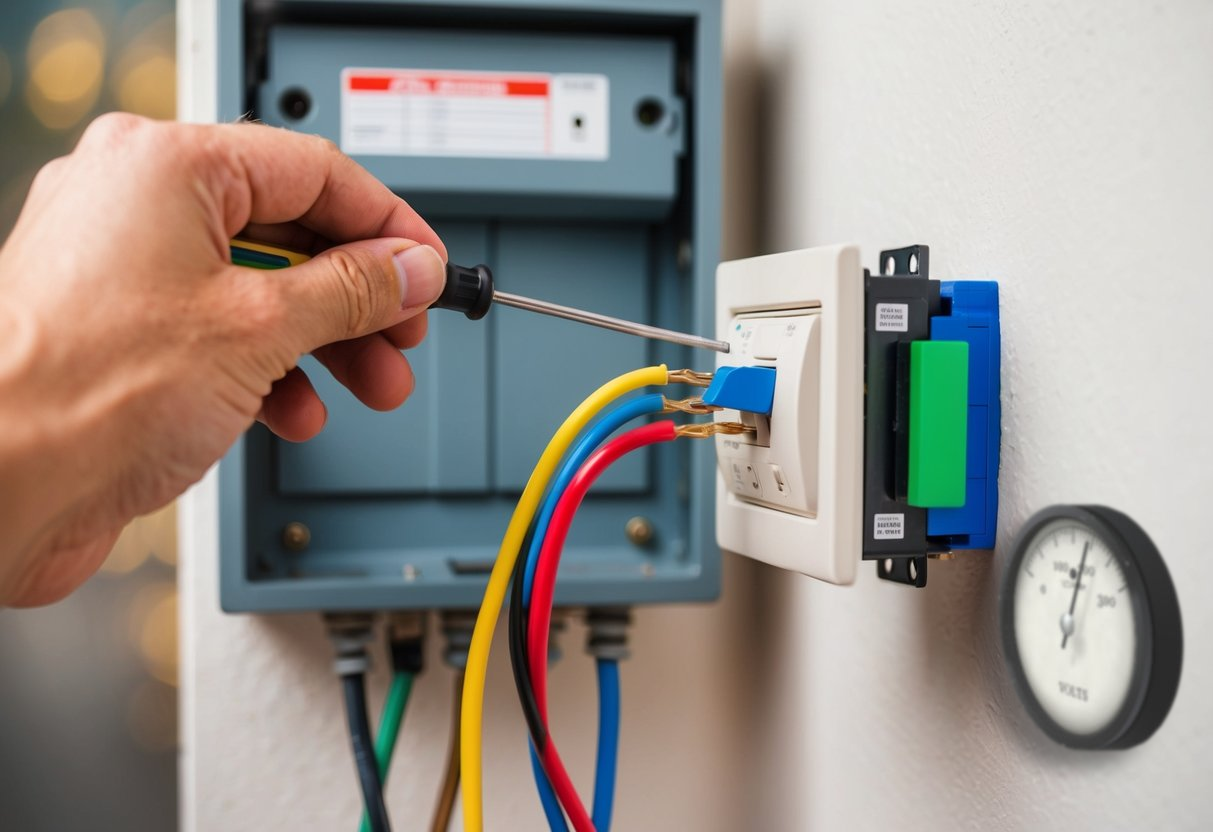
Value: V 200
